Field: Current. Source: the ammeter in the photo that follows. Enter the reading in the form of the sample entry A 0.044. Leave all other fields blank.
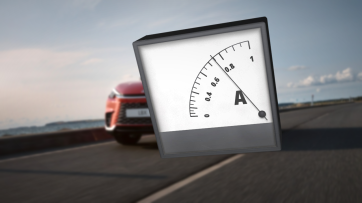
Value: A 0.75
